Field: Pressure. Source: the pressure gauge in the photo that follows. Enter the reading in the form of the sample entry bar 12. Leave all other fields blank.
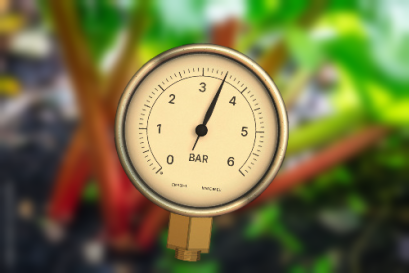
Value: bar 3.5
